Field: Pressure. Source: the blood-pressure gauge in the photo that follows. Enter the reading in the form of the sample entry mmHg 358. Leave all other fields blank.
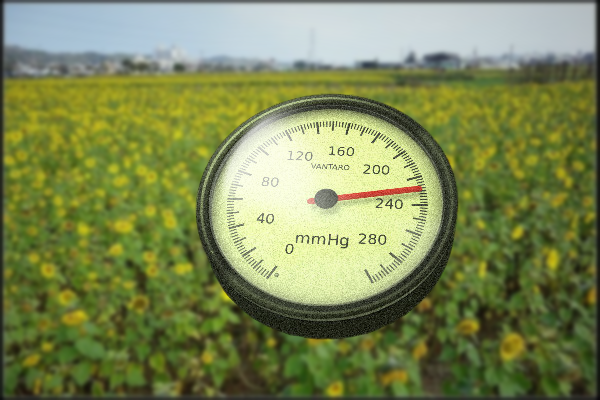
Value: mmHg 230
